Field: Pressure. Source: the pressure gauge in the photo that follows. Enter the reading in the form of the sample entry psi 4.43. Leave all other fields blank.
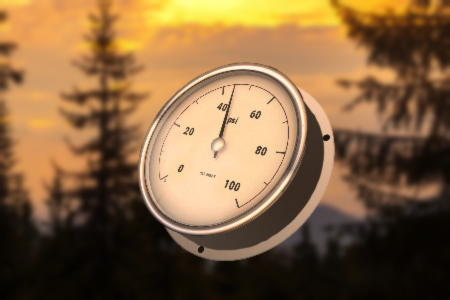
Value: psi 45
